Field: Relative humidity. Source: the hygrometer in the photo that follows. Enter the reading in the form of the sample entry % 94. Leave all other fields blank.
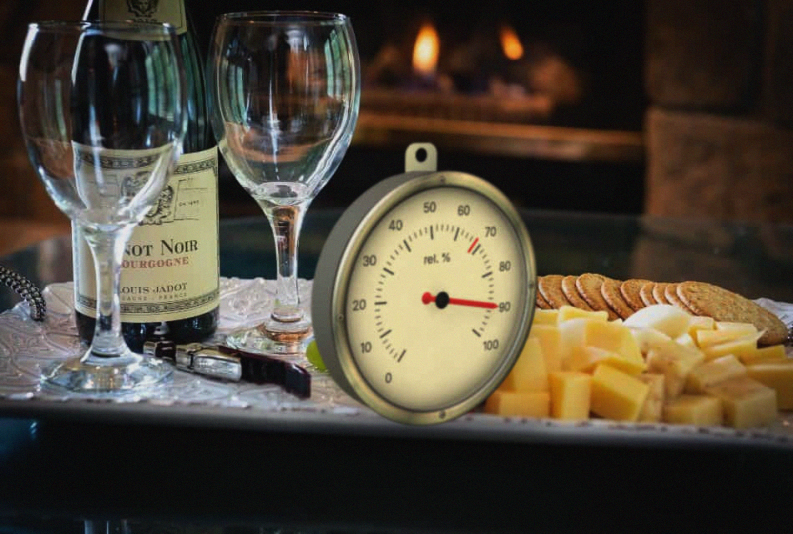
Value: % 90
